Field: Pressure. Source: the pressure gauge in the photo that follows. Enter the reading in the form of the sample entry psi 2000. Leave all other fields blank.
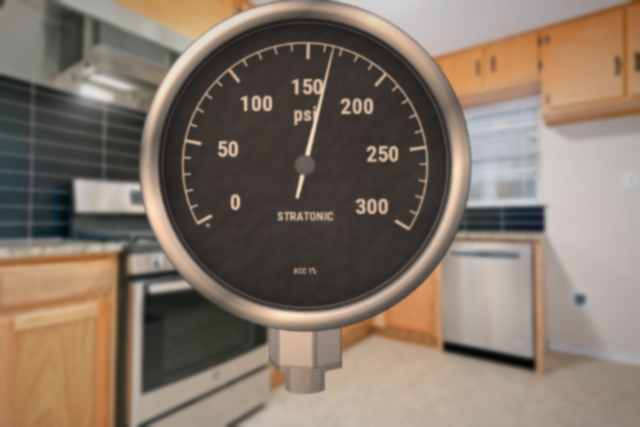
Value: psi 165
